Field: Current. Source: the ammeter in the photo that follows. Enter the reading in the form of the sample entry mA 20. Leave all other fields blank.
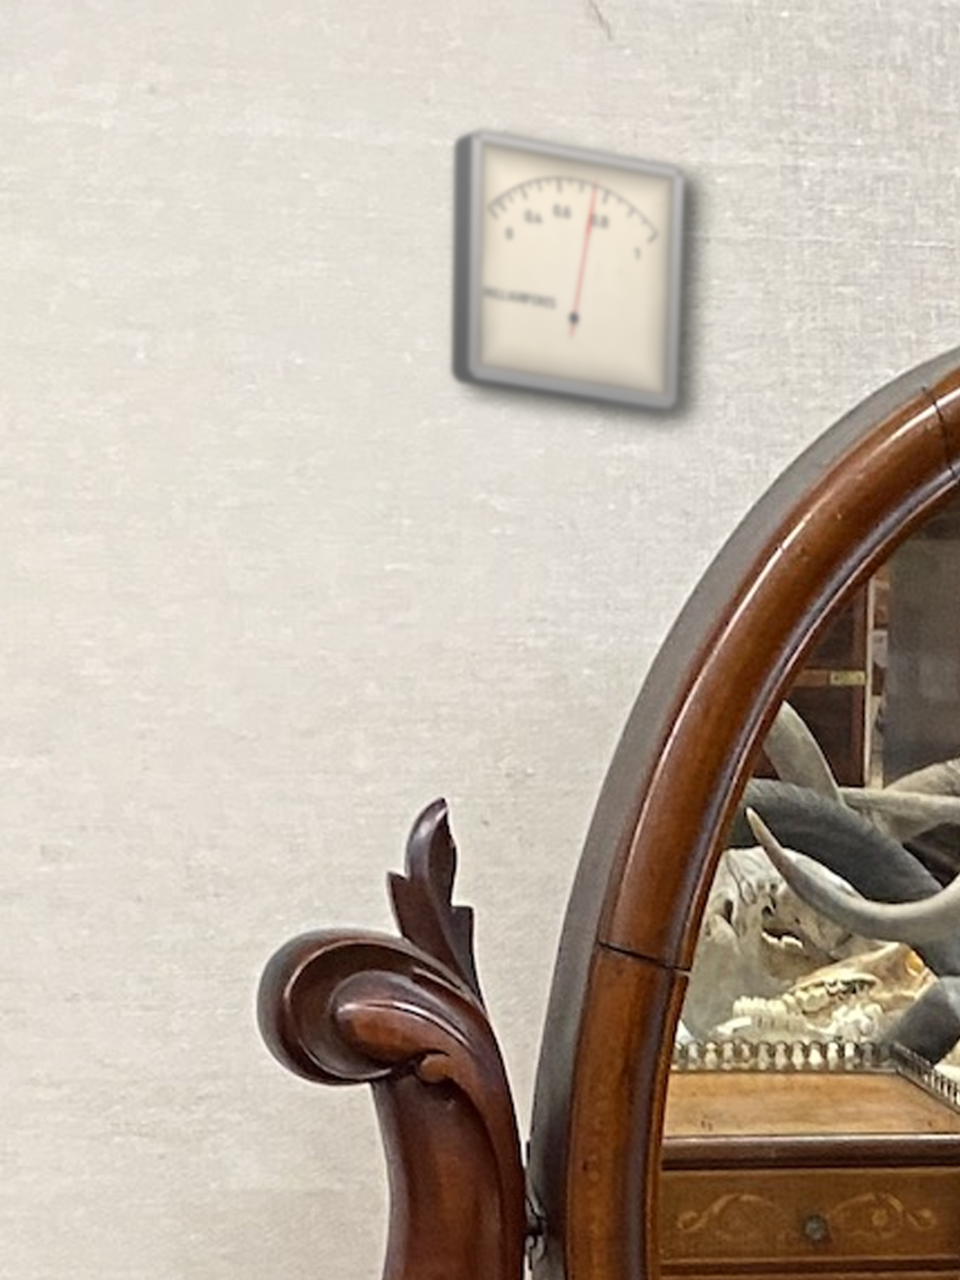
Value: mA 0.75
